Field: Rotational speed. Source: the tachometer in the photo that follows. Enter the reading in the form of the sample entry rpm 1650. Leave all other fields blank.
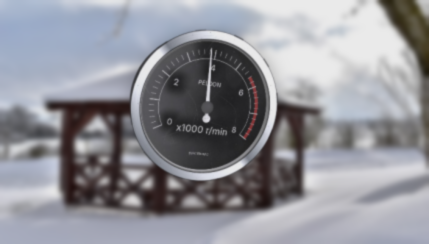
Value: rpm 3800
